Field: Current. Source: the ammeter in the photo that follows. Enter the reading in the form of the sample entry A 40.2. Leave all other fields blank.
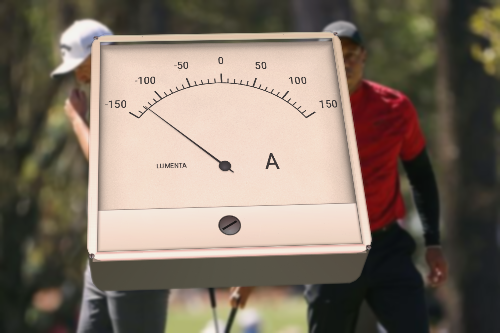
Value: A -130
